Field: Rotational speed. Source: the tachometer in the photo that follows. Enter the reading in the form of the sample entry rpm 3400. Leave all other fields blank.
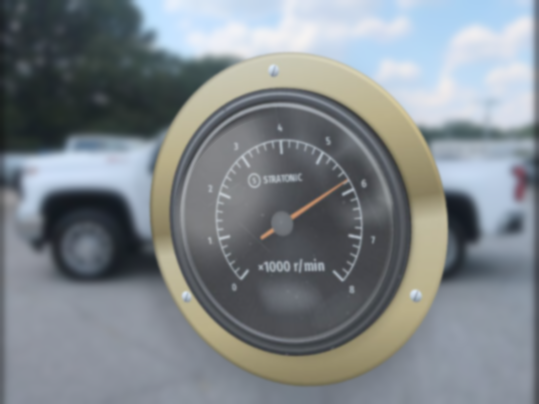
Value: rpm 5800
